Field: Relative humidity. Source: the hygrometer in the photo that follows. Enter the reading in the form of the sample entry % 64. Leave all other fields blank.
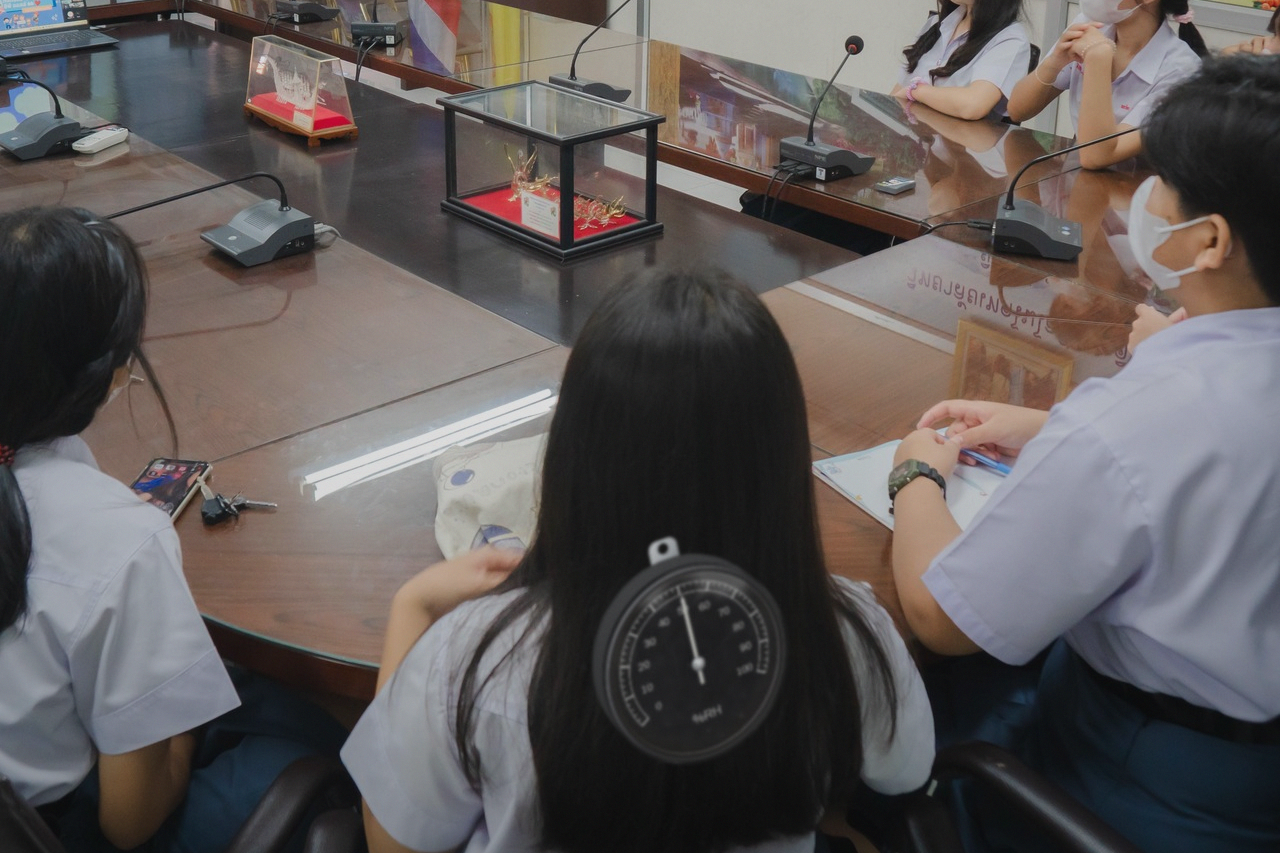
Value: % 50
